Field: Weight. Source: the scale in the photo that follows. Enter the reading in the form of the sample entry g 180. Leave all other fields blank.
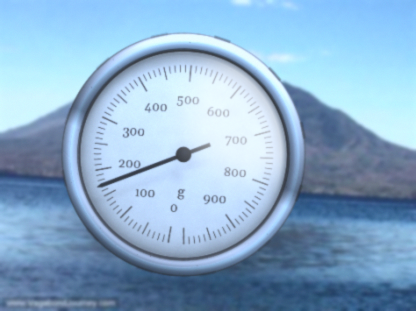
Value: g 170
